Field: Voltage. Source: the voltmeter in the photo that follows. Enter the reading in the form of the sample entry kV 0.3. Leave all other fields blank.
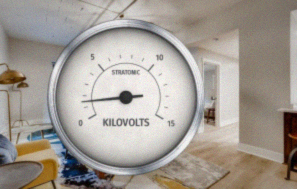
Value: kV 1.5
